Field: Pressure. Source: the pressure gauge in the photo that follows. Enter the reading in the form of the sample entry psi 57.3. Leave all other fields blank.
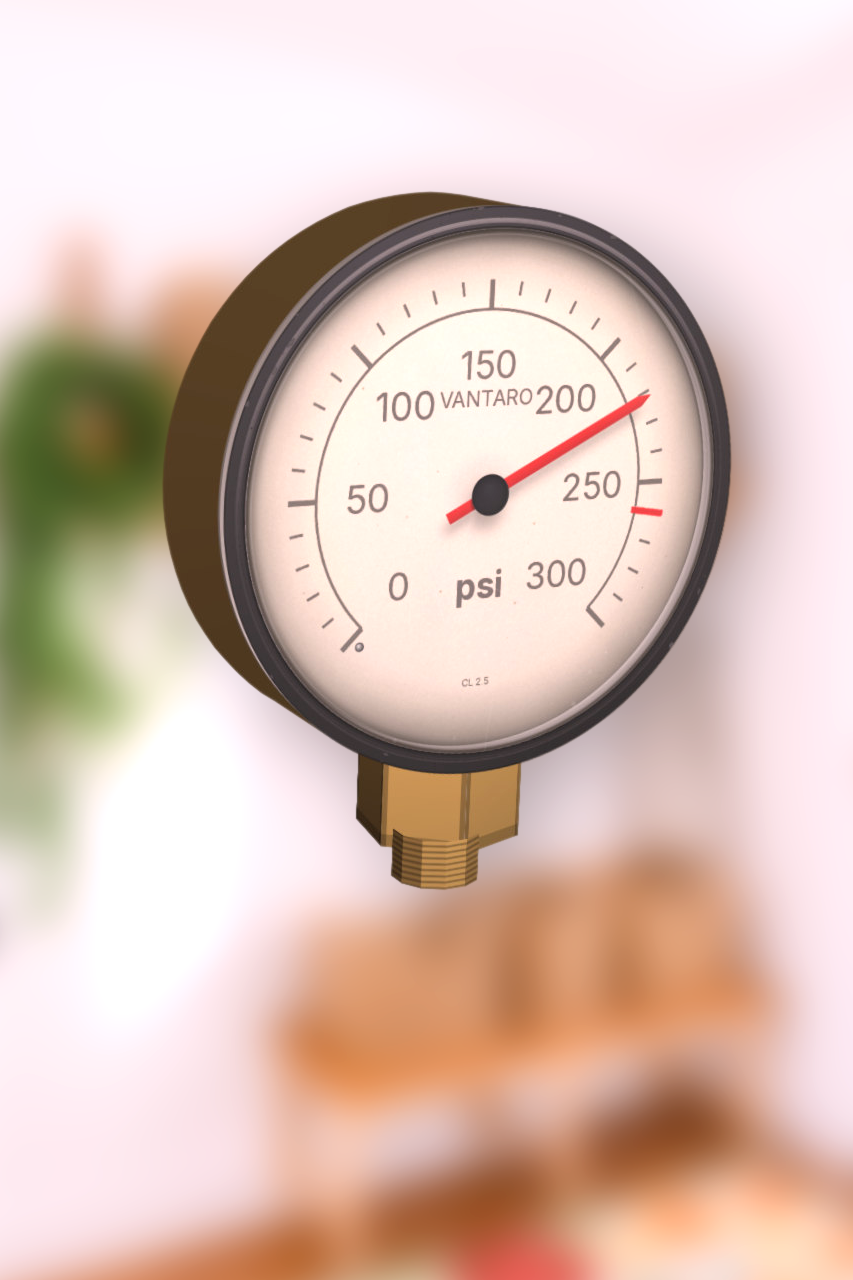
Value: psi 220
